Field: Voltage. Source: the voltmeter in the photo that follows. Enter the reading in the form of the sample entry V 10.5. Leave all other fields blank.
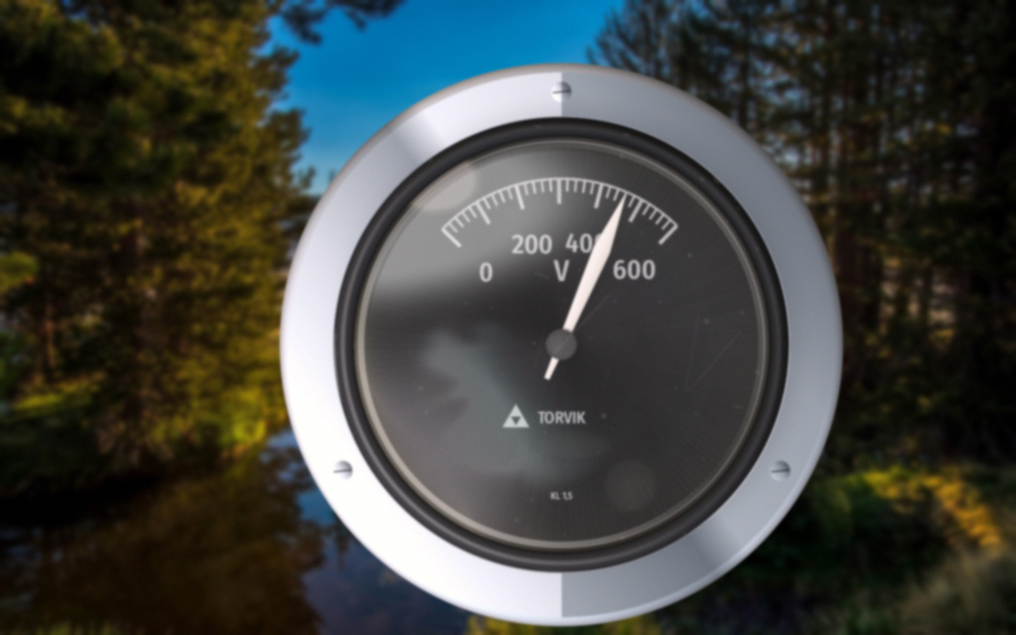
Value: V 460
